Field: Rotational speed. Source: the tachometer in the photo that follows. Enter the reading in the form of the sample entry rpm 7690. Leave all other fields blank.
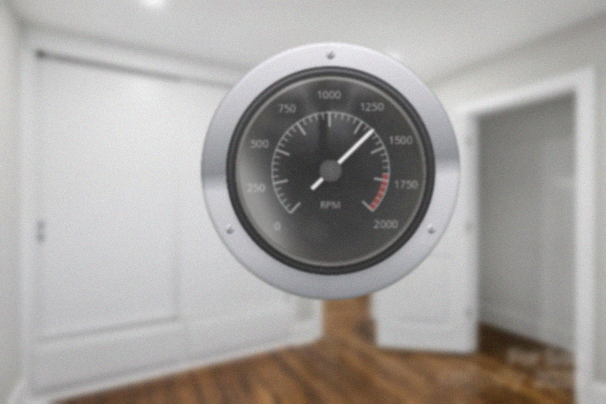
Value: rpm 1350
